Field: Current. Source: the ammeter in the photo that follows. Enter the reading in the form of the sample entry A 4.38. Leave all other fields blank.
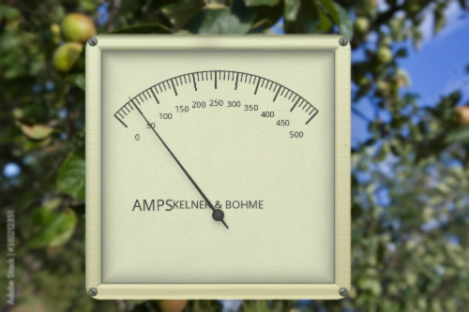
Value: A 50
